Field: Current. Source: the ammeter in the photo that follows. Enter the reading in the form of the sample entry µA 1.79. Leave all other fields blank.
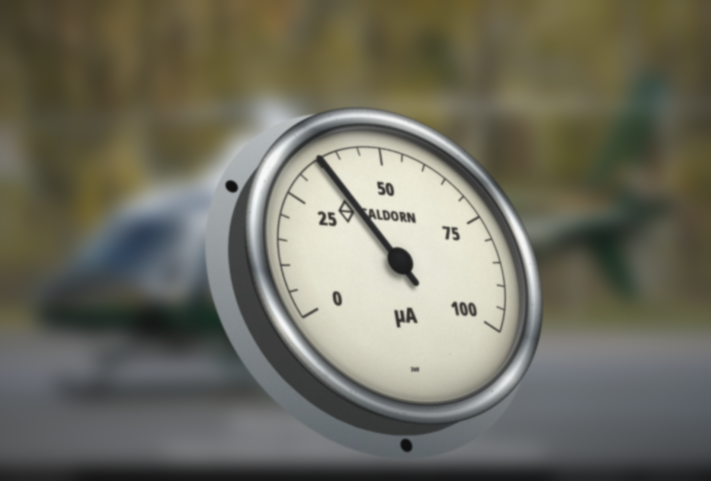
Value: µA 35
